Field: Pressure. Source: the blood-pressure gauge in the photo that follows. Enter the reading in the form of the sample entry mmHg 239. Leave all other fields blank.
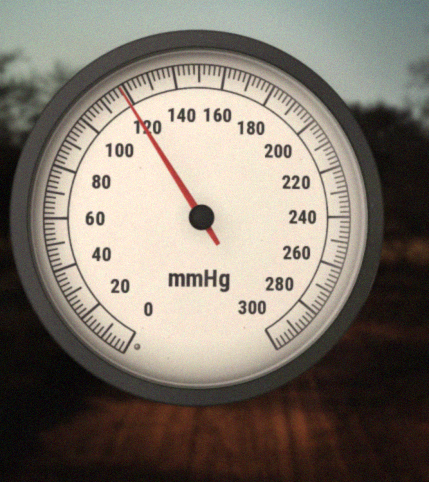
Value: mmHg 118
